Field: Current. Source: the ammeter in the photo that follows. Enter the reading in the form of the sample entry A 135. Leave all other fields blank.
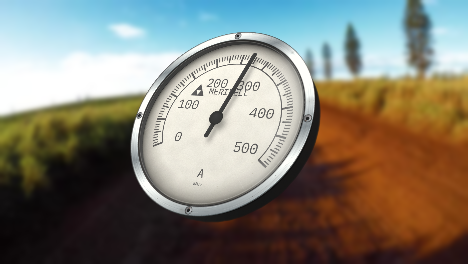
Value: A 275
